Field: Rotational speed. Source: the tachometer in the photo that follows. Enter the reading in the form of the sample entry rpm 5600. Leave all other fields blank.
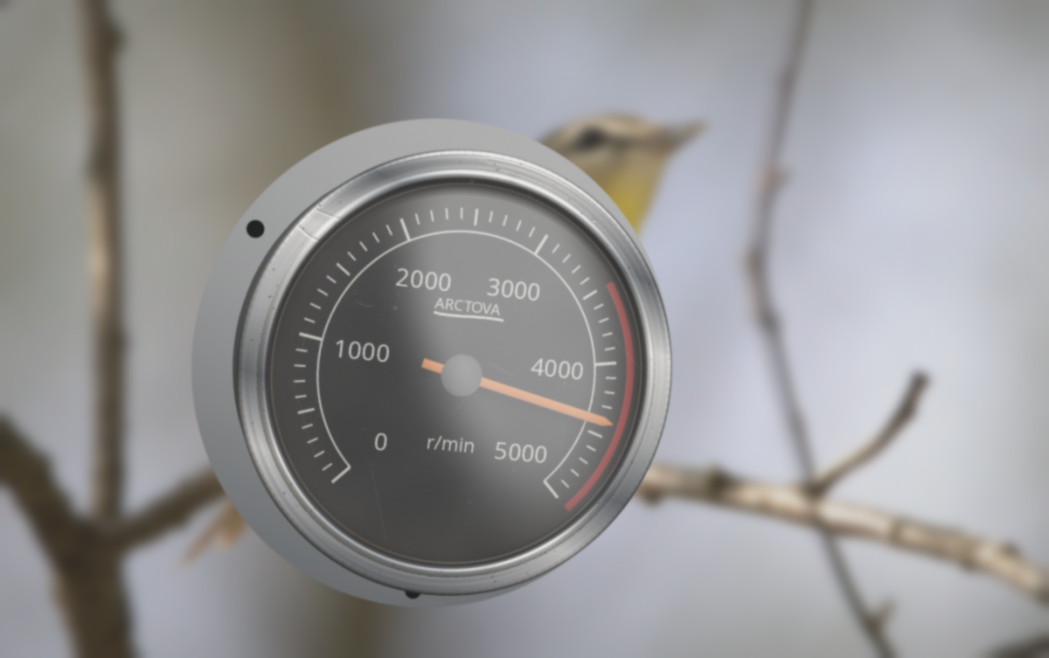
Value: rpm 4400
